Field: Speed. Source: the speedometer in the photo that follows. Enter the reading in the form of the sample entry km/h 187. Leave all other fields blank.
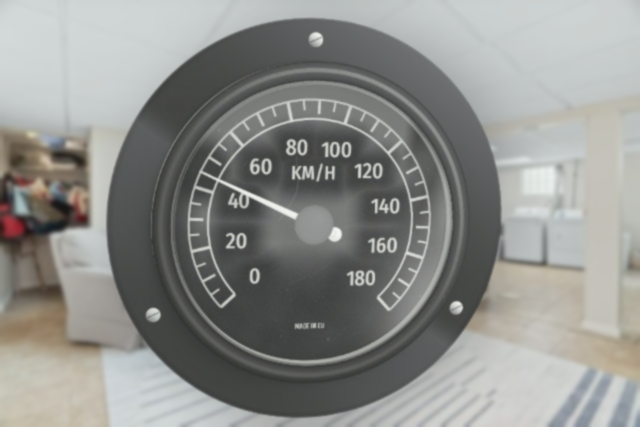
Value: km/h 45
